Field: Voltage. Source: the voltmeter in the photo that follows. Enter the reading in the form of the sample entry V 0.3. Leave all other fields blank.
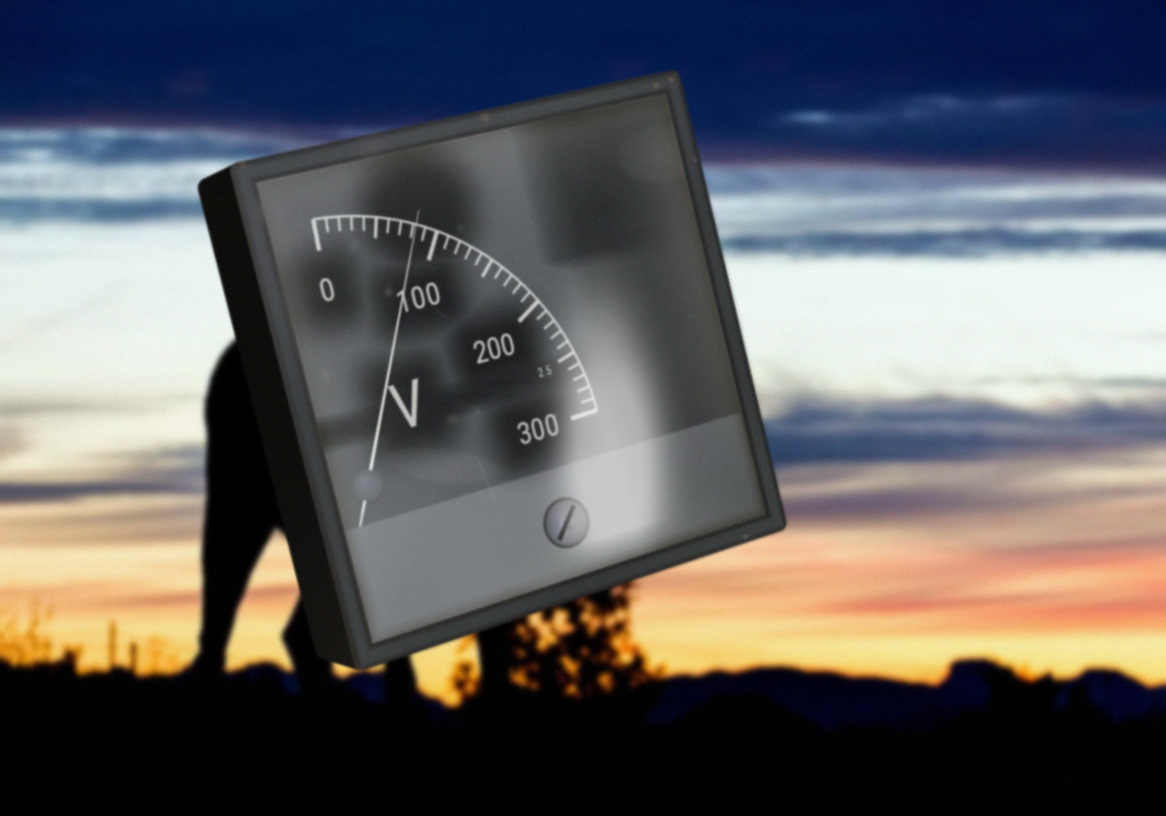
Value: V 80
